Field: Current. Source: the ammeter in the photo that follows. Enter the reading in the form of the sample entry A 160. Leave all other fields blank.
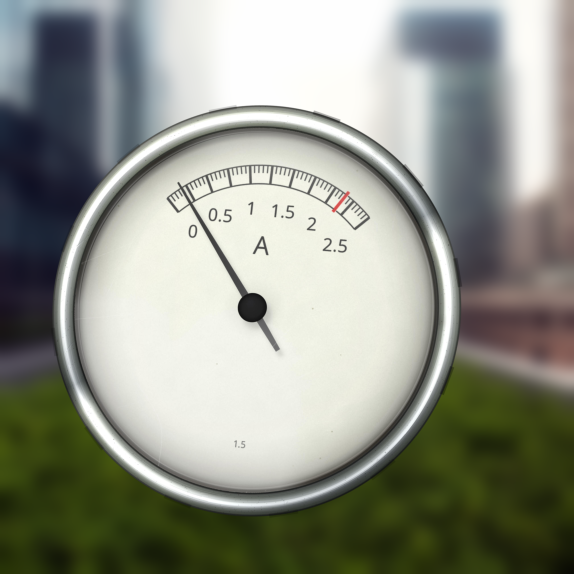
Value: A 0.2
